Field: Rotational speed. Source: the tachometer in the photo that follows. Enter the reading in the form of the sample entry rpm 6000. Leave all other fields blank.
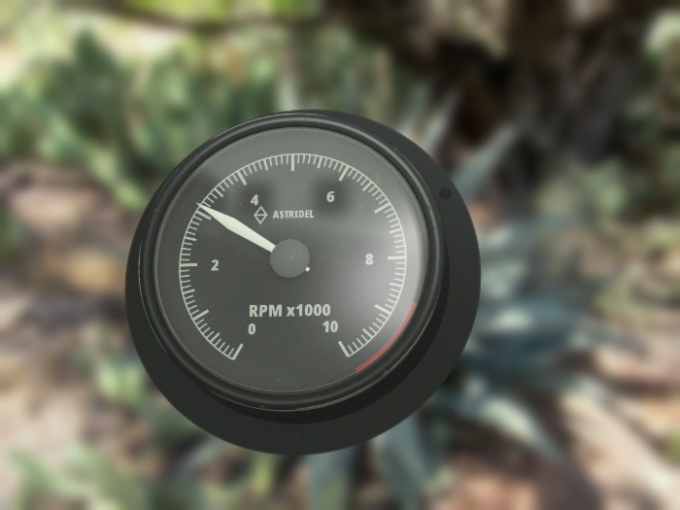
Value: rpm 3100
